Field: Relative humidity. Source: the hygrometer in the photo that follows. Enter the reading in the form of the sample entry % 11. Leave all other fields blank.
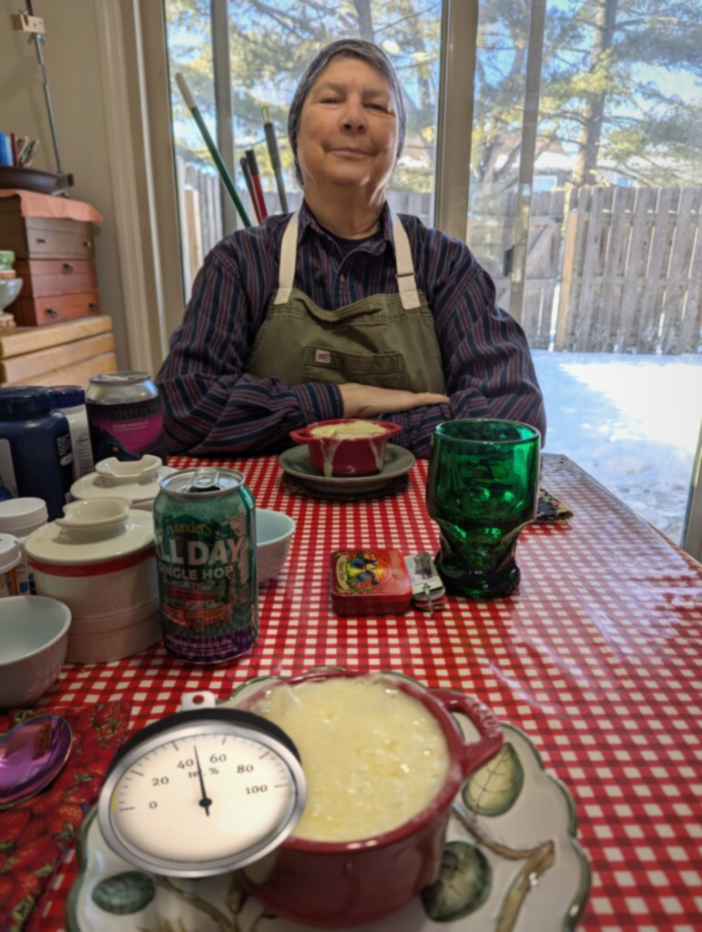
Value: % 48
